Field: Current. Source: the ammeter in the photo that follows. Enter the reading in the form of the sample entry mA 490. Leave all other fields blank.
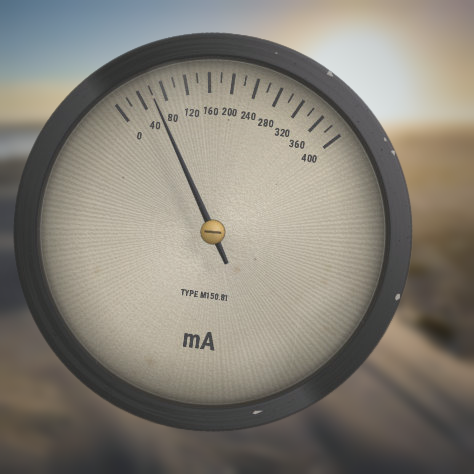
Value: mA 60
